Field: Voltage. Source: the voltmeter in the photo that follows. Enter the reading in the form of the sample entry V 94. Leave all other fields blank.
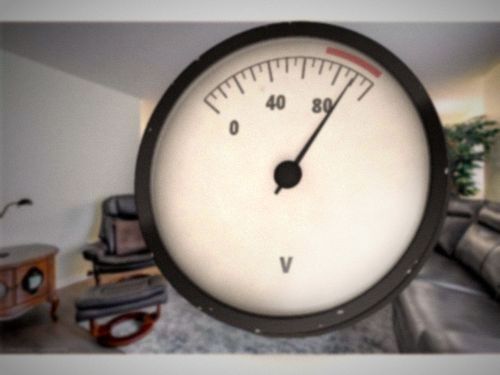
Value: V 90
